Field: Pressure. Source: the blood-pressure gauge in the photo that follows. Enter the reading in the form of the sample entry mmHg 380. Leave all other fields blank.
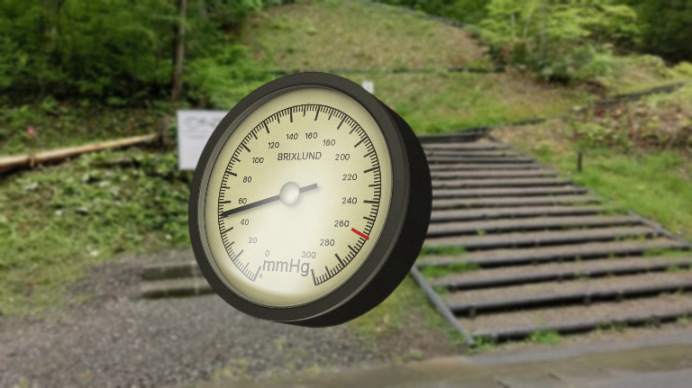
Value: mmHg 50
